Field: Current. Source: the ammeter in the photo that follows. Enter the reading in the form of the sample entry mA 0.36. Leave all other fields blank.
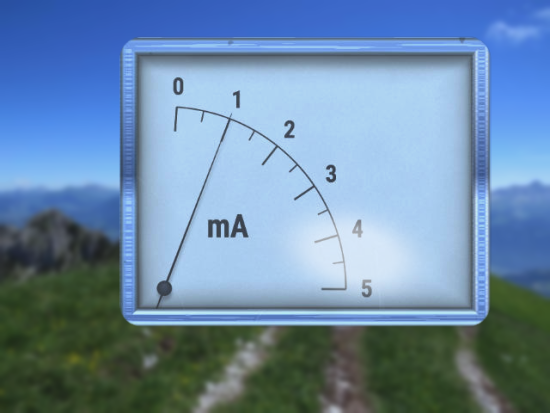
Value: mA 1
